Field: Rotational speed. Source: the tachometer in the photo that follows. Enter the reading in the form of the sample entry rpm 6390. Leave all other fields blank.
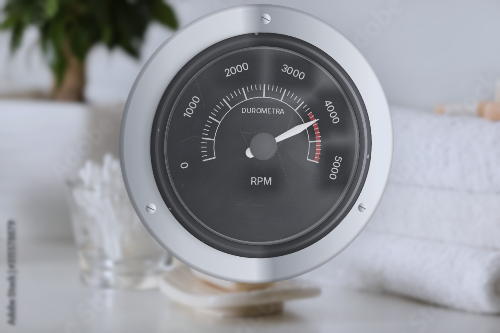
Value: rpm 4000
